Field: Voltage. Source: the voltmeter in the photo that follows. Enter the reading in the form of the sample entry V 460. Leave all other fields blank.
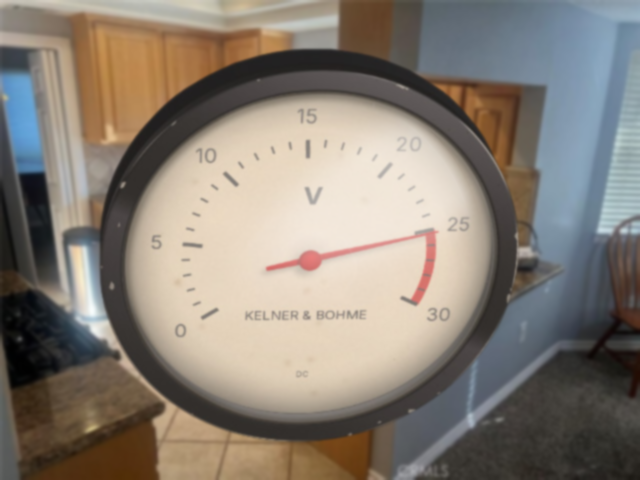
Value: V 25
